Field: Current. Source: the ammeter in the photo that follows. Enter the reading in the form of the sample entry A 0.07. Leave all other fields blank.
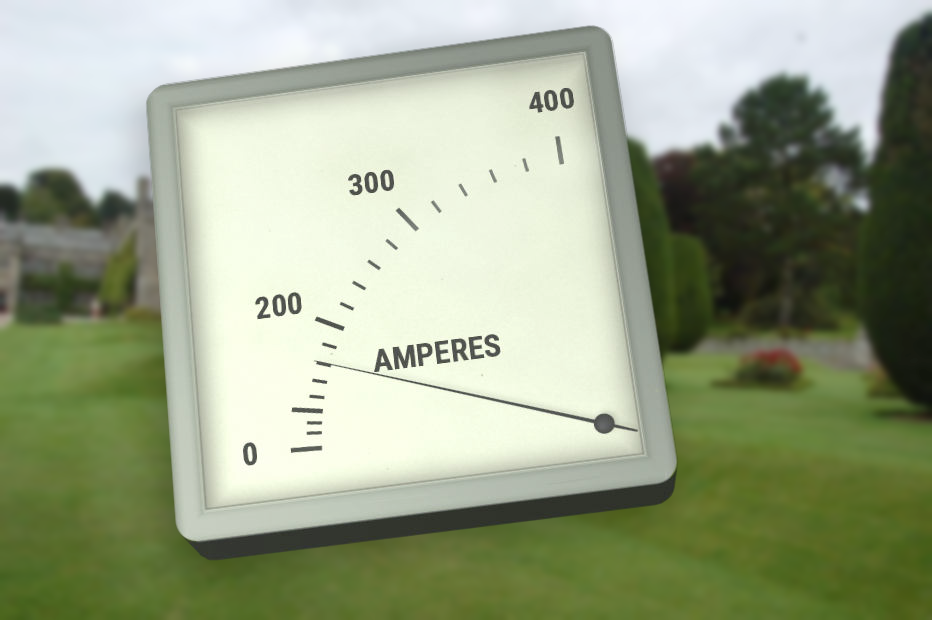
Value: A 160
